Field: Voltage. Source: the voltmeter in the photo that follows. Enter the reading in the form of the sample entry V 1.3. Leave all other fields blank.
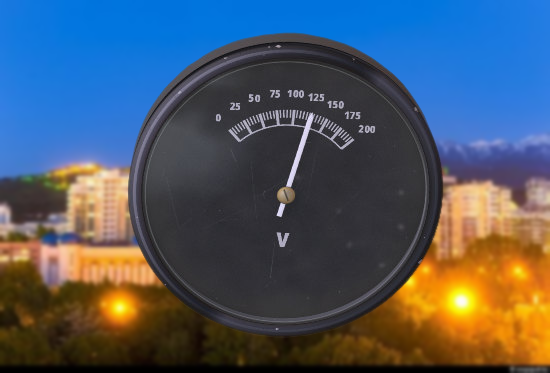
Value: V 125
